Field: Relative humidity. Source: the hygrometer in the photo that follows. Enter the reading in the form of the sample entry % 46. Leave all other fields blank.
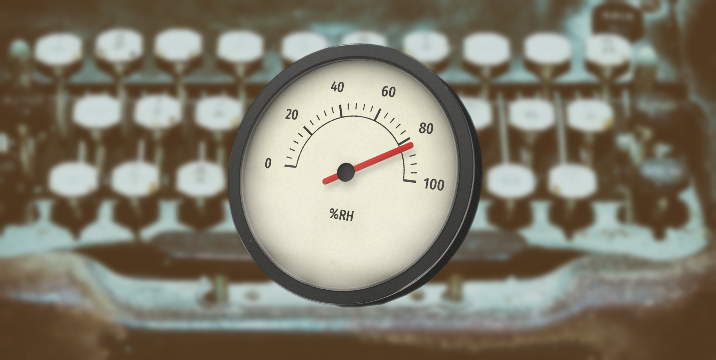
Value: % 84
